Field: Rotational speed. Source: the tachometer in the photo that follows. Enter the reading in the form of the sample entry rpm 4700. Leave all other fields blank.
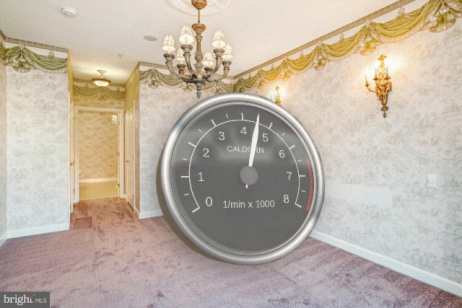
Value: rpm 4500
